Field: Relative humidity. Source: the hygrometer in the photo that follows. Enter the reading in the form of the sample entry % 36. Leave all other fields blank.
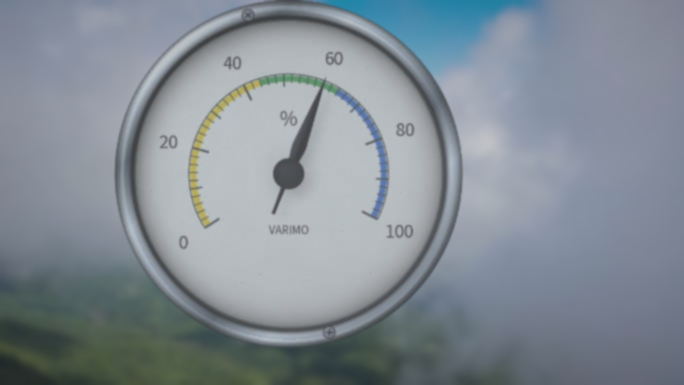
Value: % 60
